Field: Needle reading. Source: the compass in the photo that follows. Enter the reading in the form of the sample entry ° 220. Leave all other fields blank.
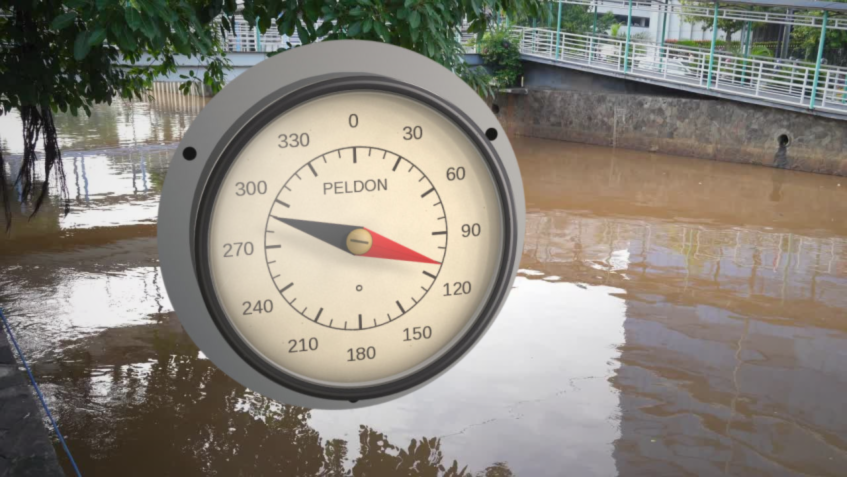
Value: ° 110
